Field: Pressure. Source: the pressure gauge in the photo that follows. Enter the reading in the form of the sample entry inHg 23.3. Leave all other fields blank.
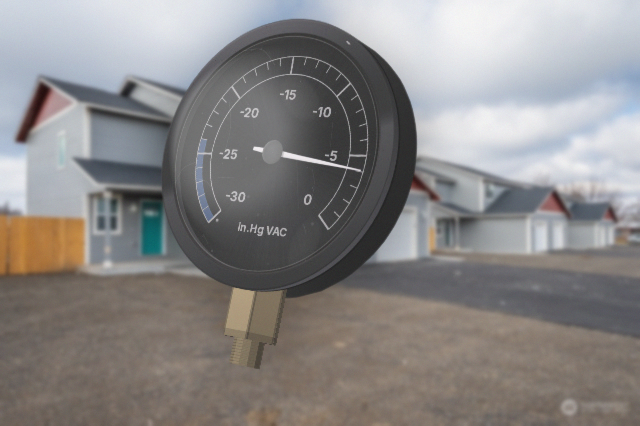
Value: inHg -4
